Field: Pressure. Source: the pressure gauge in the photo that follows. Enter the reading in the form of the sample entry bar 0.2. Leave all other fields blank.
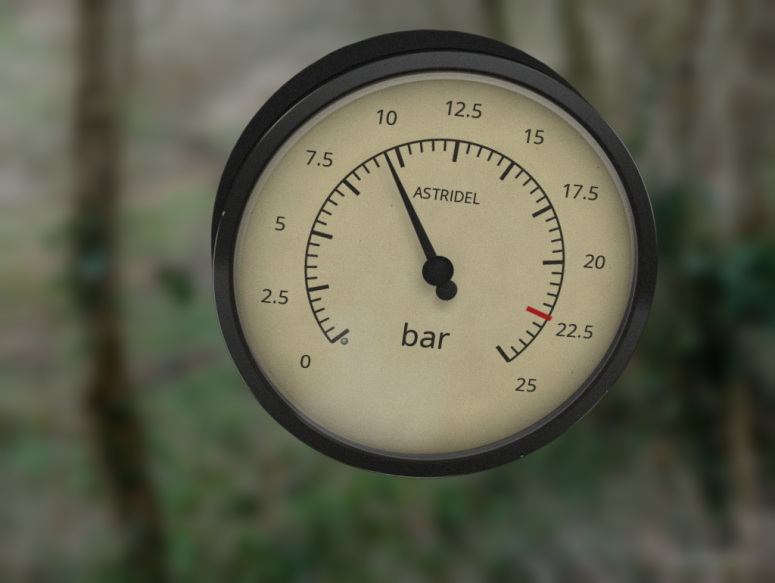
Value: bar 9.5
